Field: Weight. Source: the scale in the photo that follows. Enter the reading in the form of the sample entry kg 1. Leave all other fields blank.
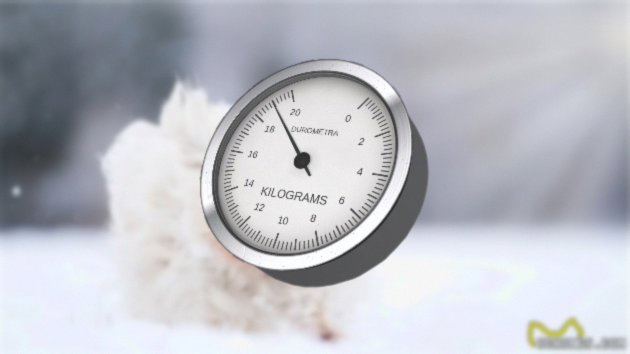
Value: kg 19
